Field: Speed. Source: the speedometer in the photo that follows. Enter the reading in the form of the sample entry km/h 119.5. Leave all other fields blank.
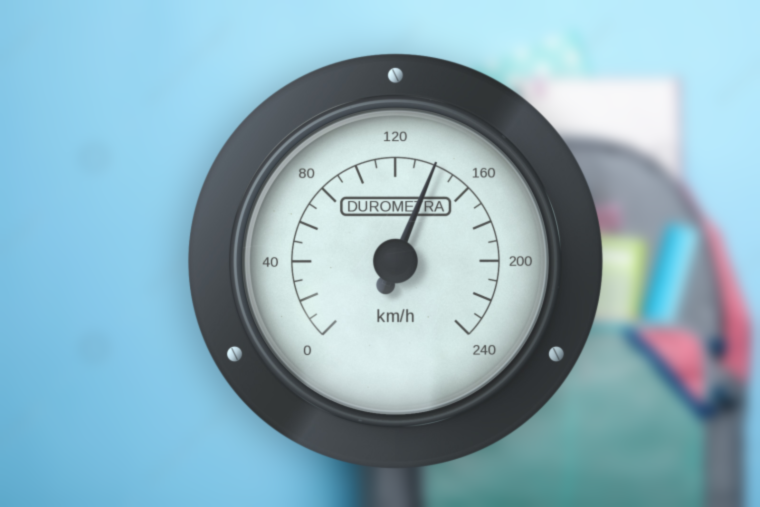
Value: km/h 140
